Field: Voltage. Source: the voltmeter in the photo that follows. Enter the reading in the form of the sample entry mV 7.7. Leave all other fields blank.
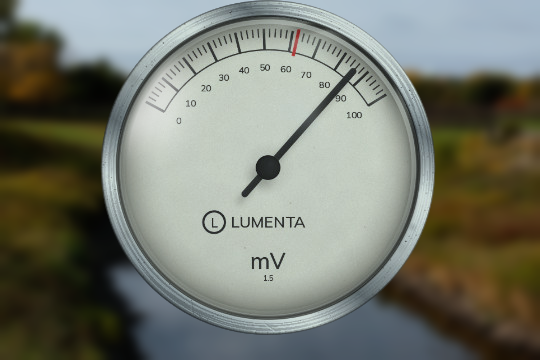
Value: mV 86
